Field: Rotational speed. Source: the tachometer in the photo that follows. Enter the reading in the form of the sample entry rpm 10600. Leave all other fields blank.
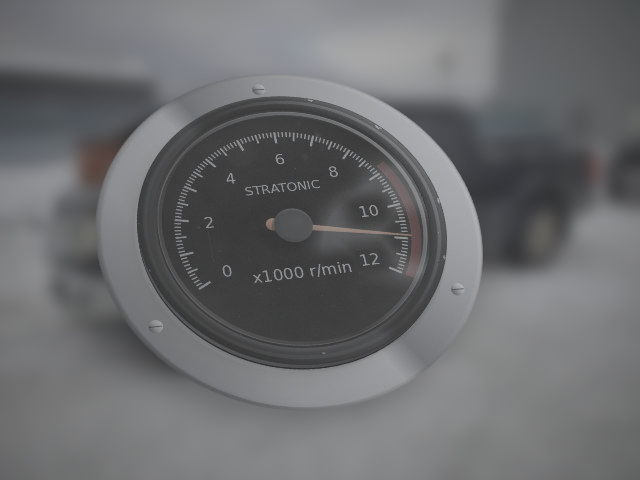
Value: rpm 11000
